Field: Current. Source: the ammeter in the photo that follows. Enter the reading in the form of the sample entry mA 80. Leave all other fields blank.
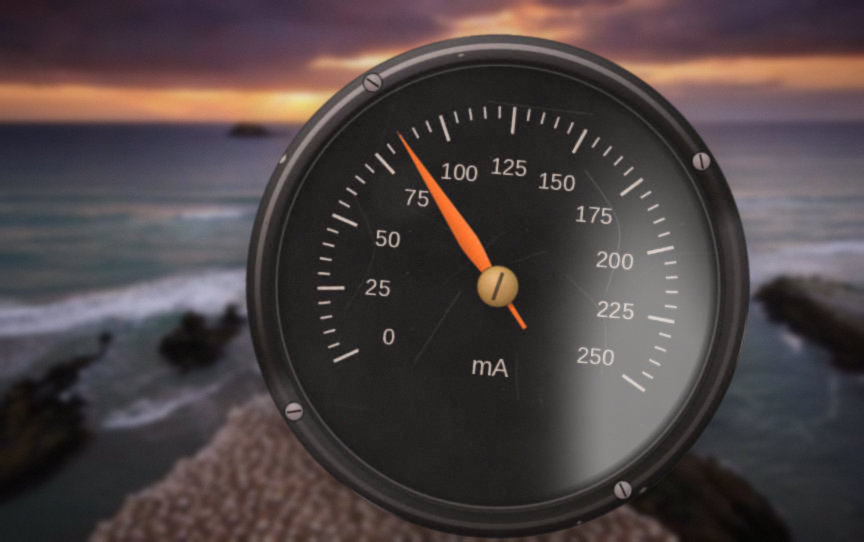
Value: mA 85
